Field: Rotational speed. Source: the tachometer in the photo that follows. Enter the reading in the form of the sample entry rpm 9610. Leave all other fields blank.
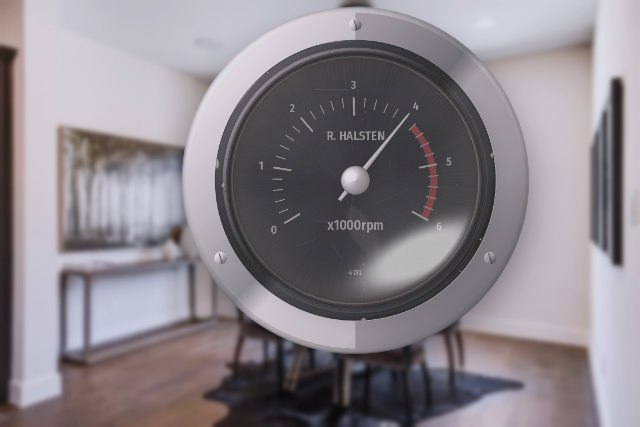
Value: rpm 4000
